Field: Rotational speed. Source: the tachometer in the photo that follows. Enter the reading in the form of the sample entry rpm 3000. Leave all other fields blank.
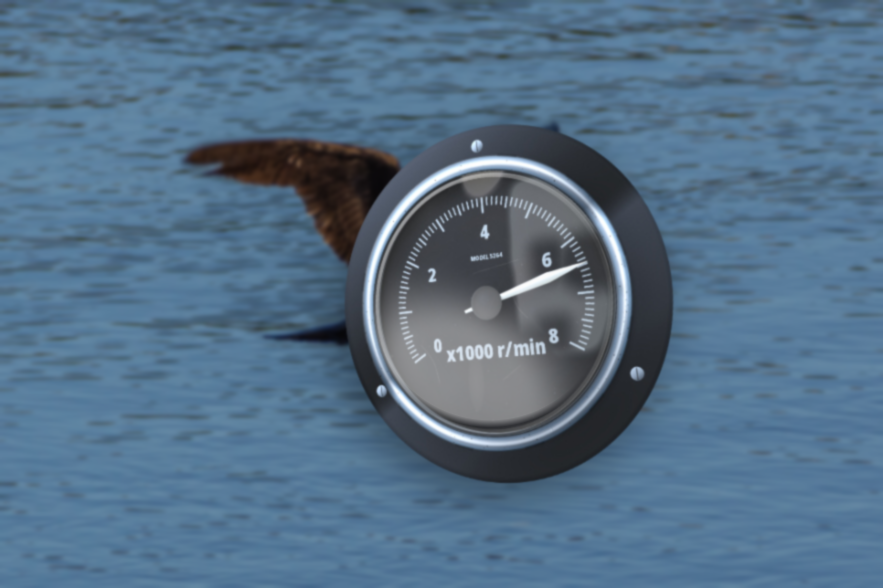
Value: rpm 6500
